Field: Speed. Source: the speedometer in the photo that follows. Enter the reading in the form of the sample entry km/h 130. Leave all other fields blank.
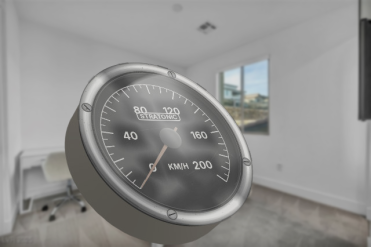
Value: km/h 0
